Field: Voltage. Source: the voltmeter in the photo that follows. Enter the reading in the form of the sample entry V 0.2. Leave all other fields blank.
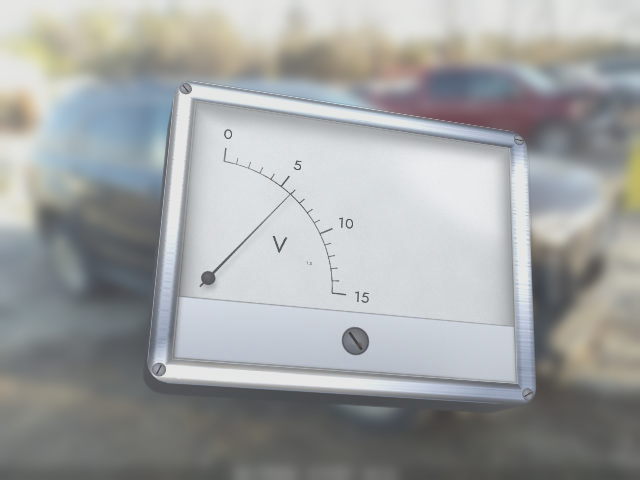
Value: V 6
